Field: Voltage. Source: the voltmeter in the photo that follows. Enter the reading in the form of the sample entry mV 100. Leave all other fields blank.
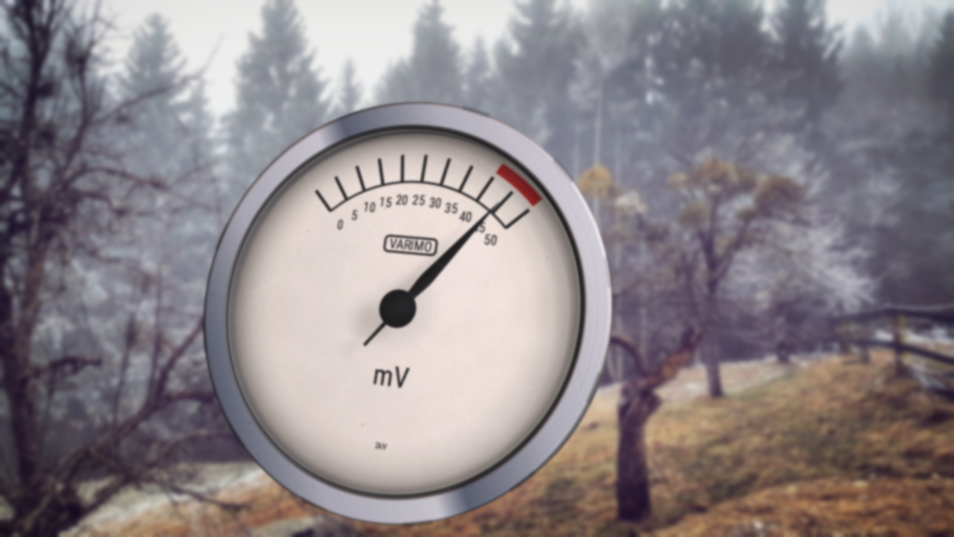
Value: mV 45
